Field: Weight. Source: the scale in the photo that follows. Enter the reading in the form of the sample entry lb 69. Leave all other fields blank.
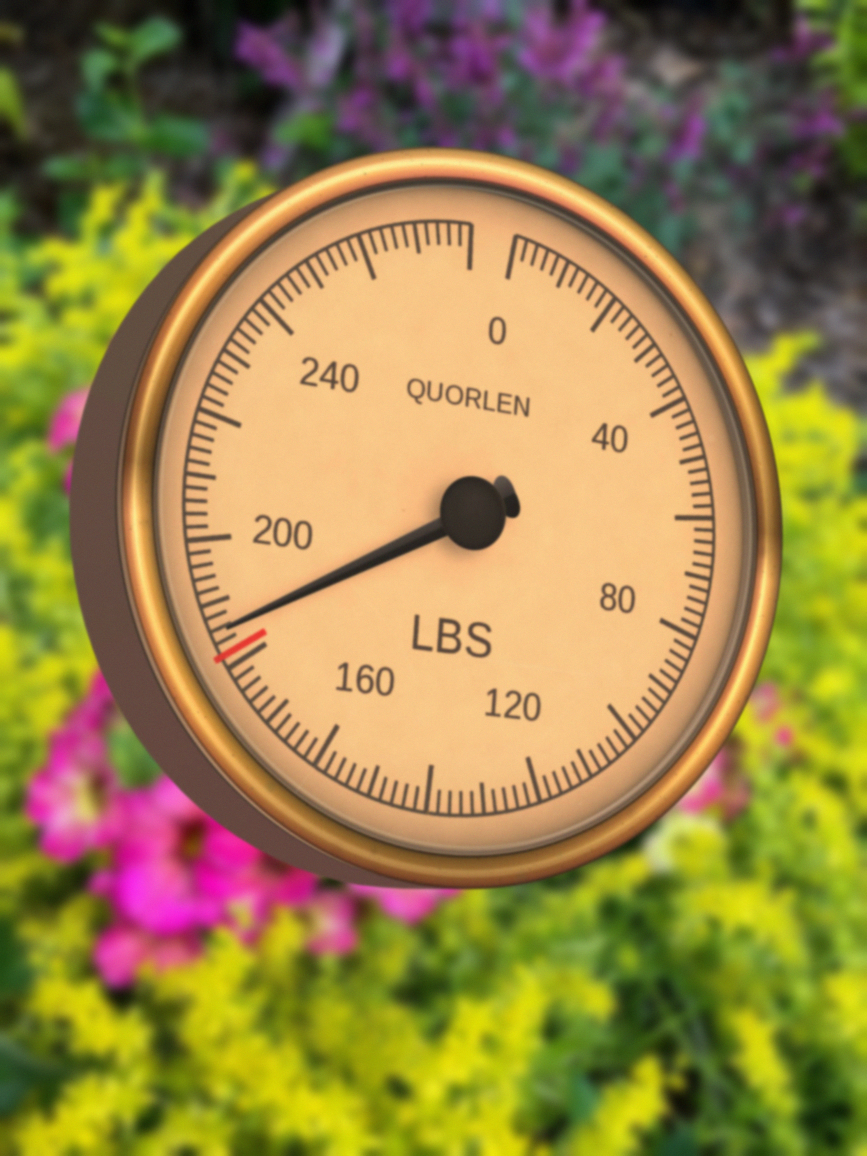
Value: lb 186
